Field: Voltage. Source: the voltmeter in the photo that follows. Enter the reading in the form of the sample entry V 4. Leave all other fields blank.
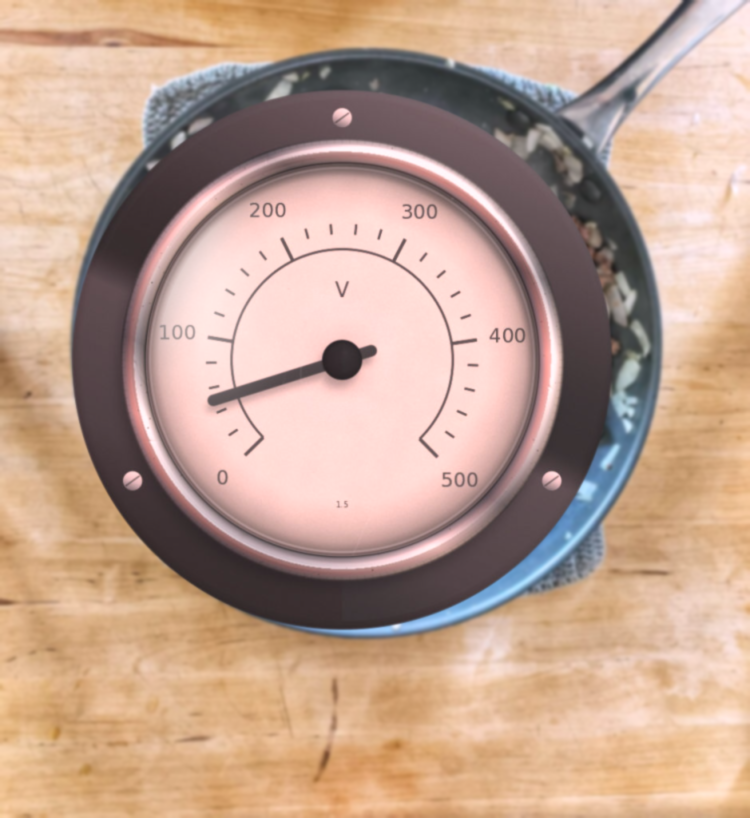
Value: V 50
